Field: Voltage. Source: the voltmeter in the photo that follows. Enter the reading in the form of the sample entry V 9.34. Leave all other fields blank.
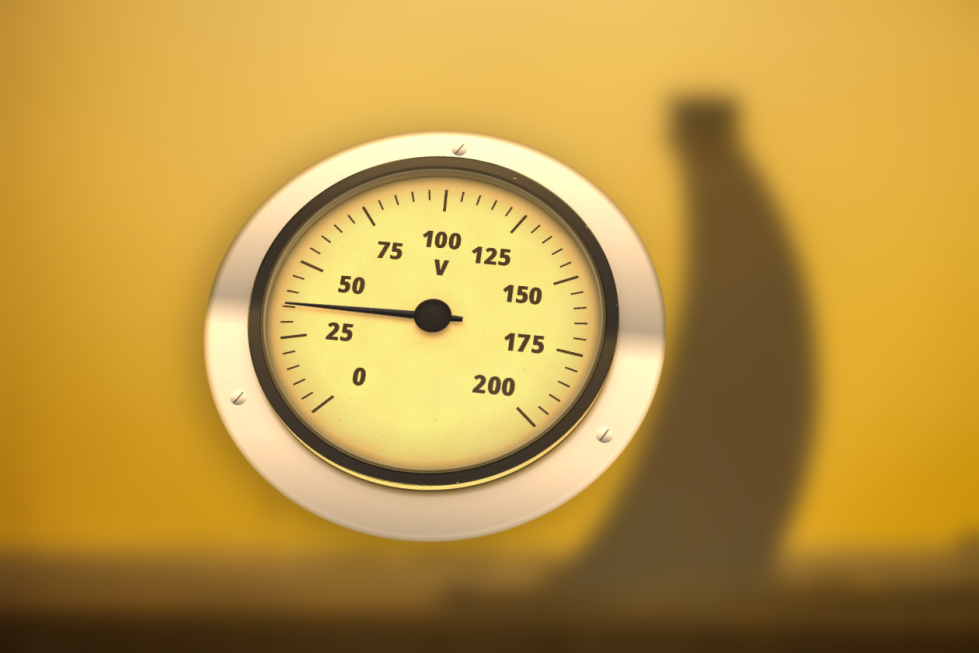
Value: V 35
